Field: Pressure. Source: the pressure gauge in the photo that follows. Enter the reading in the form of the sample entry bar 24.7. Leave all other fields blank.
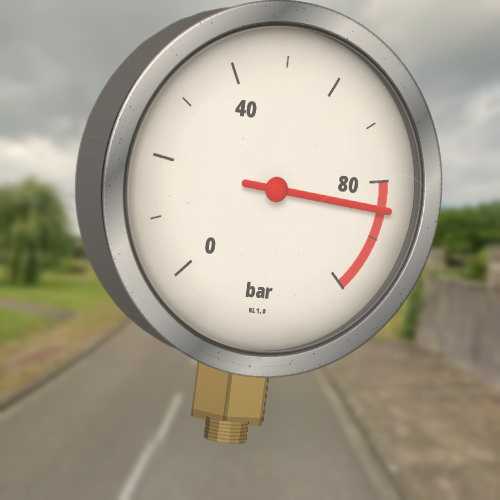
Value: bar 85
